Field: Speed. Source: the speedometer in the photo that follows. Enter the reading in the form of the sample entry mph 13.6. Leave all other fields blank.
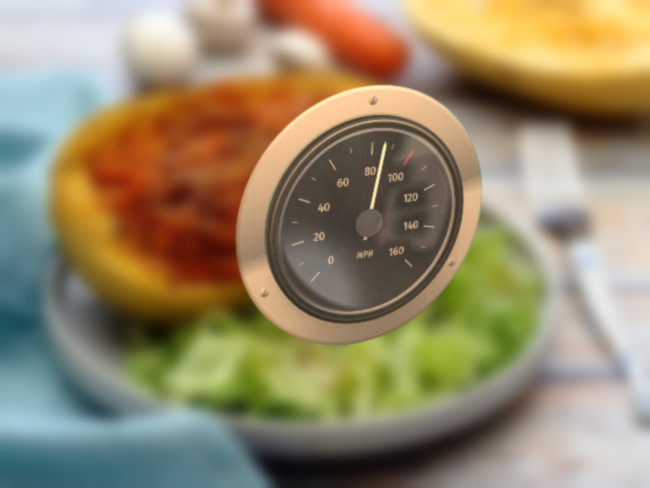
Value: mph 85
